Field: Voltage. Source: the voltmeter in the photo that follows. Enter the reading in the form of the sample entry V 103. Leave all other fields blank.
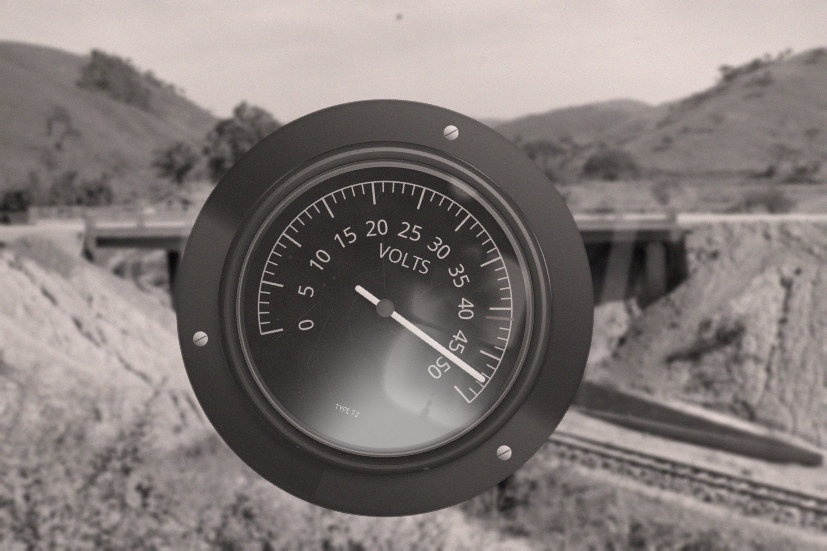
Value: V 47.5
